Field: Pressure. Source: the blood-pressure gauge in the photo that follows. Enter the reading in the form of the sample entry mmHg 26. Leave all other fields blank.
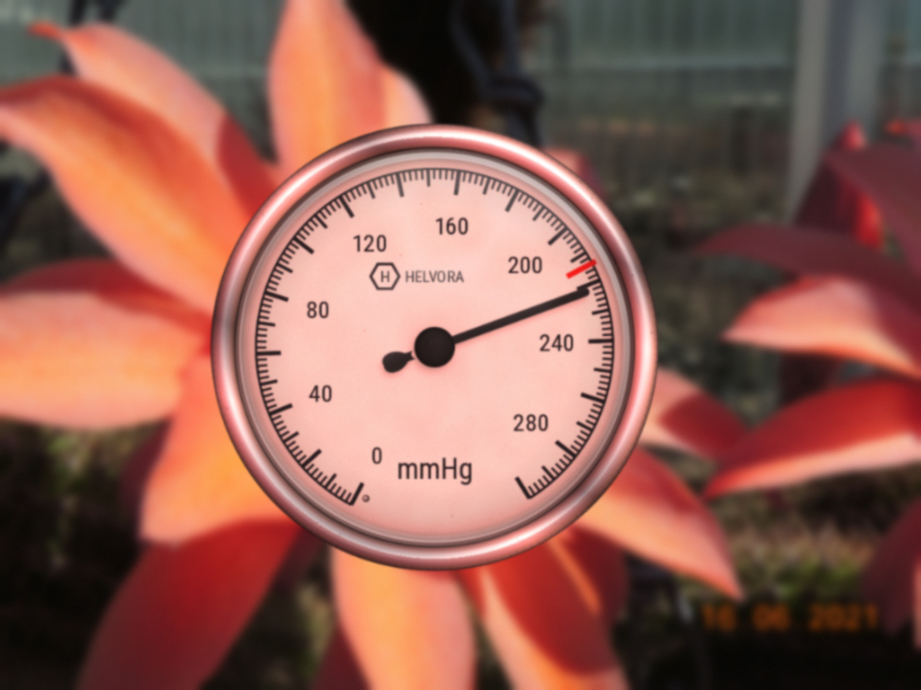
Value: mmHg 222
